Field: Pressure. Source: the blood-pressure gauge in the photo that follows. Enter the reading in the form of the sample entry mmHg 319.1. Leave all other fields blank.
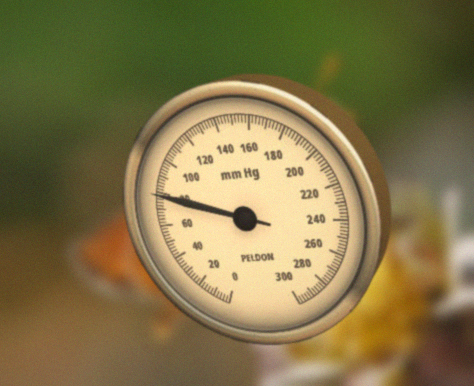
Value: mmHg 80
